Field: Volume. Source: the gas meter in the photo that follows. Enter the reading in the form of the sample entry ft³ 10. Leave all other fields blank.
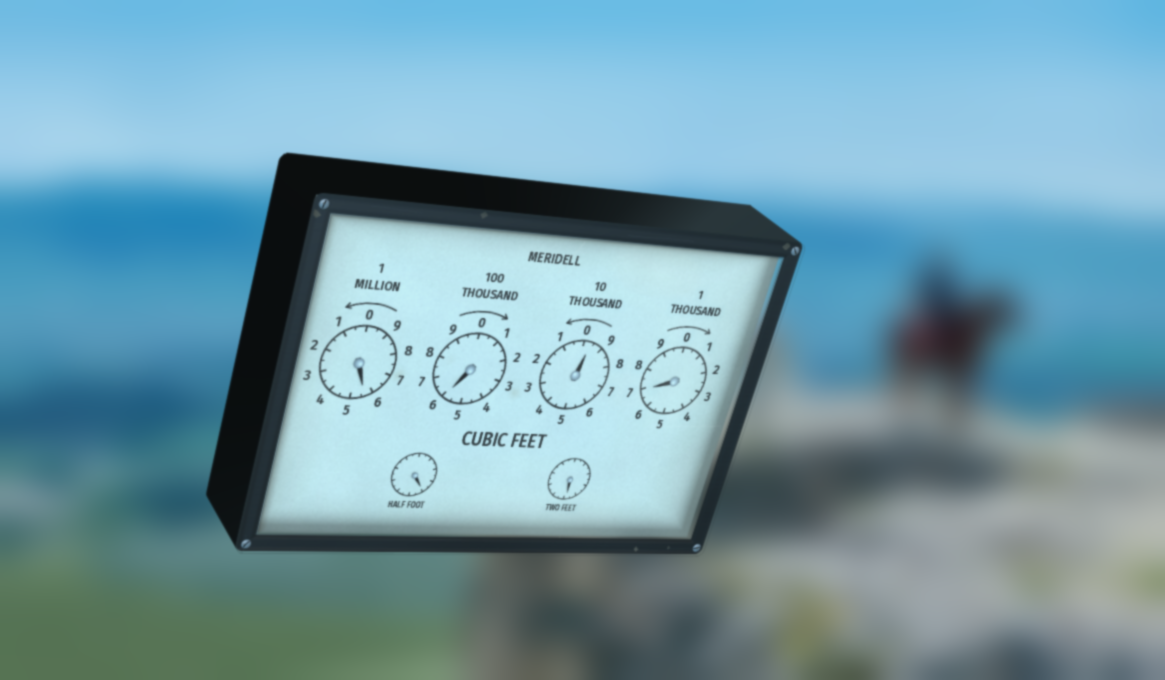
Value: ft³ 559700
